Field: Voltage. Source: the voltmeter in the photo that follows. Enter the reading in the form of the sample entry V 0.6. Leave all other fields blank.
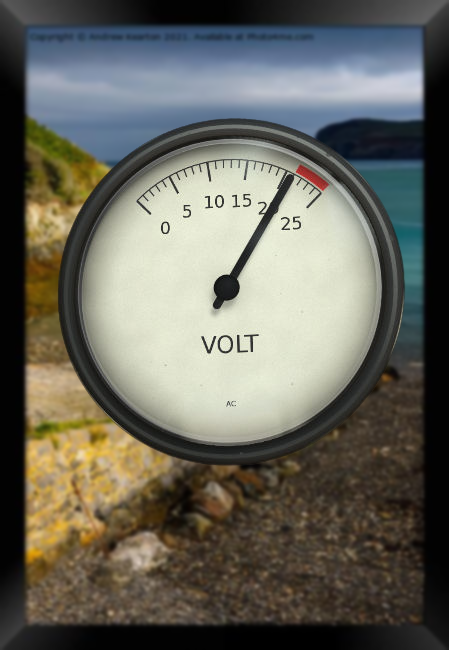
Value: V 21
